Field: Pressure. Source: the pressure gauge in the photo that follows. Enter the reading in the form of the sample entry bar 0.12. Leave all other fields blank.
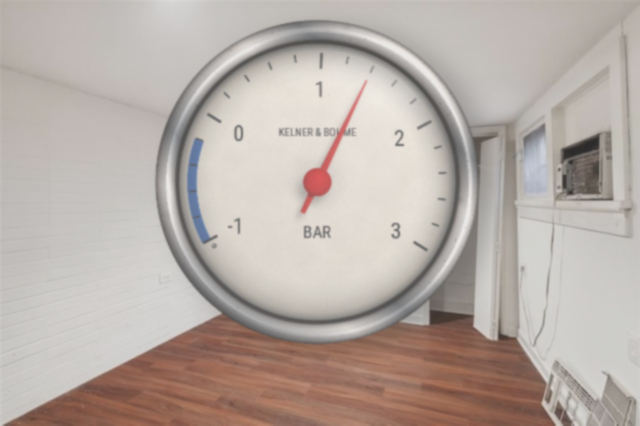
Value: bar 1.4
